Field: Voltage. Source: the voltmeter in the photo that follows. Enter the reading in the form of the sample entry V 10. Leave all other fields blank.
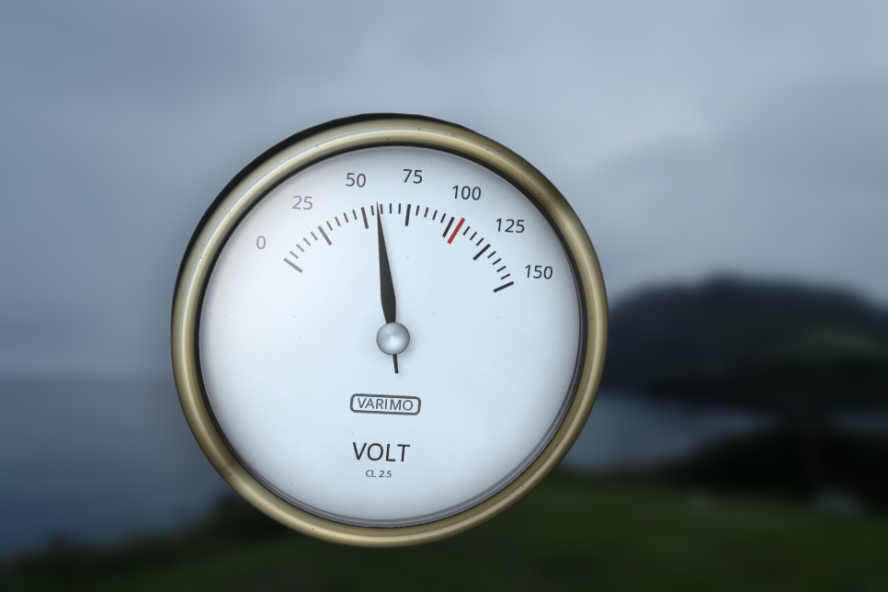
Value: V 57.5
